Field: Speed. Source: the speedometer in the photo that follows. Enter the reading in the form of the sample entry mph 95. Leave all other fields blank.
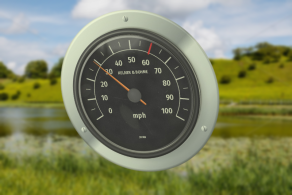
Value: mph 30
